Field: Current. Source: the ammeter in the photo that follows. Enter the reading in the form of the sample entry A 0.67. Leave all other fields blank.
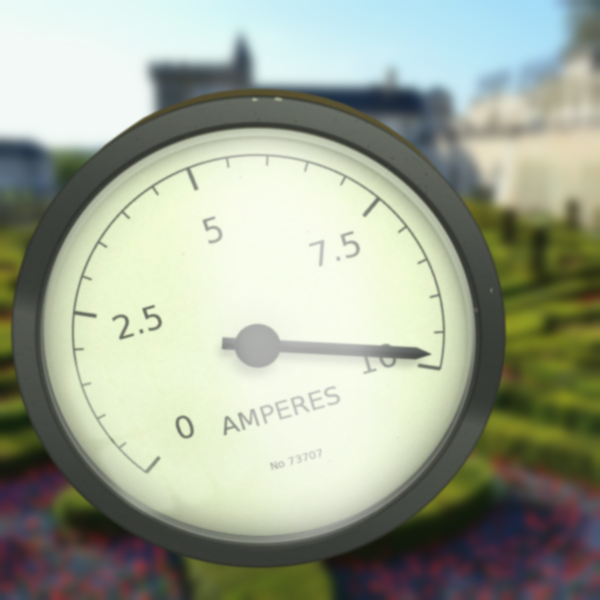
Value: A 9.75
